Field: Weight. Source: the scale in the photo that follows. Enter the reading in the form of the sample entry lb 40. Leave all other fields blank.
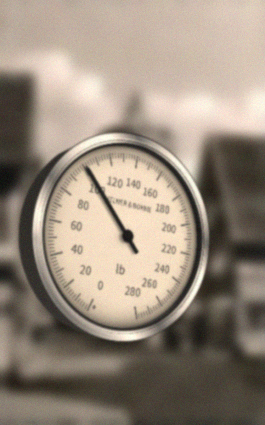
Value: lb 100
